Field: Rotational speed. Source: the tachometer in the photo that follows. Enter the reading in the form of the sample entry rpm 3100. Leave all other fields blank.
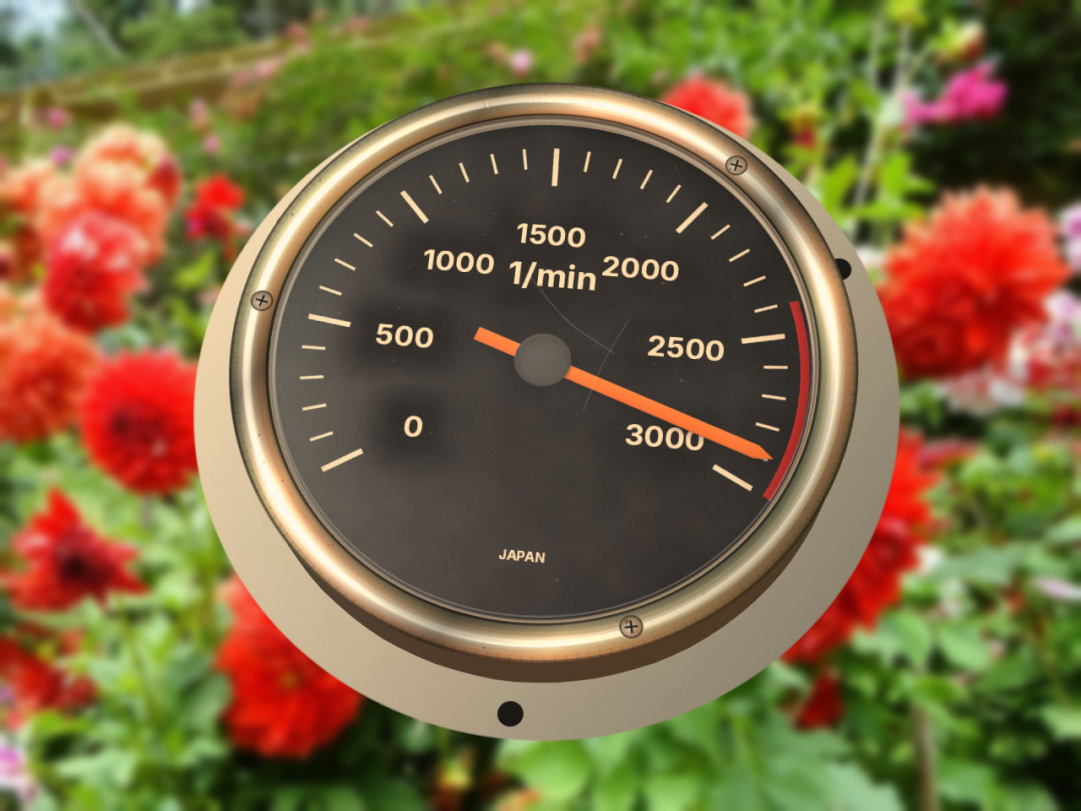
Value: rpm 2900
